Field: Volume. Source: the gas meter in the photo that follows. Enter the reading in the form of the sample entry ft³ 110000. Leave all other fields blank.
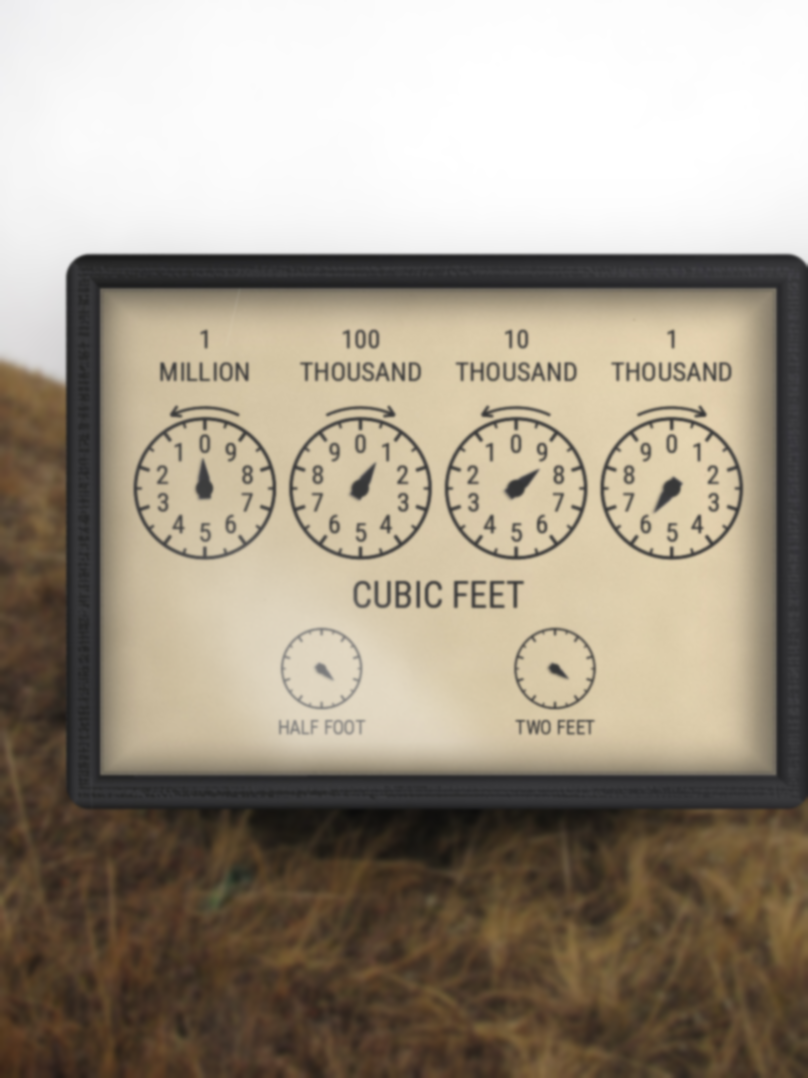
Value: ft³ 8600
